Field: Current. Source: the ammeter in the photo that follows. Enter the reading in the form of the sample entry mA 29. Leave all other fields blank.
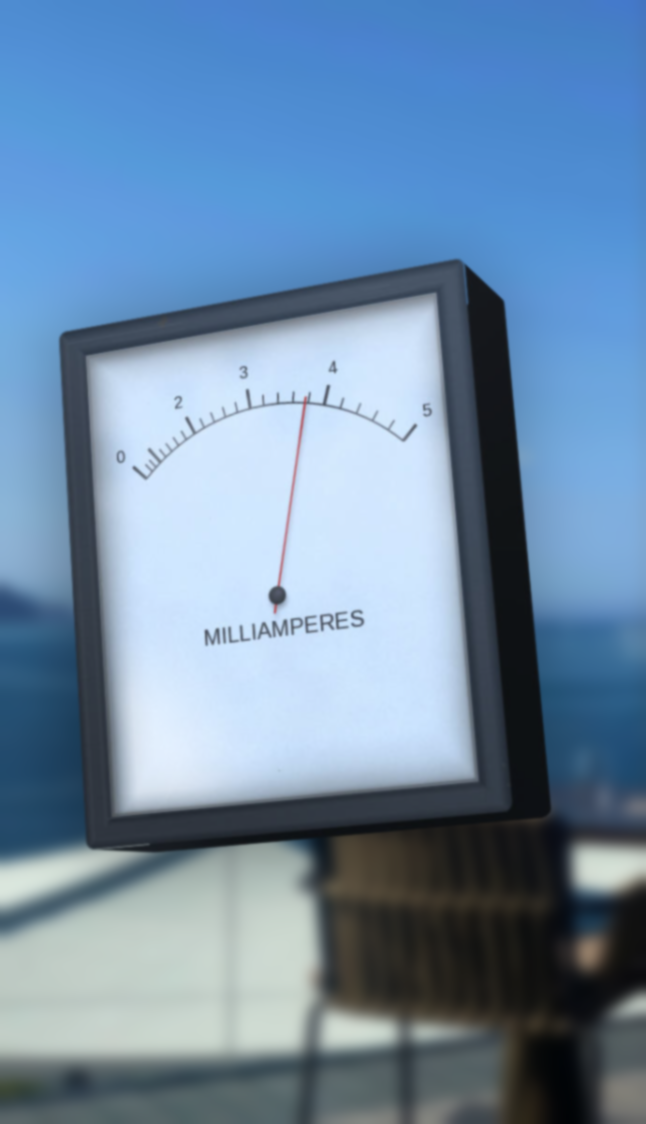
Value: mA 3.8
